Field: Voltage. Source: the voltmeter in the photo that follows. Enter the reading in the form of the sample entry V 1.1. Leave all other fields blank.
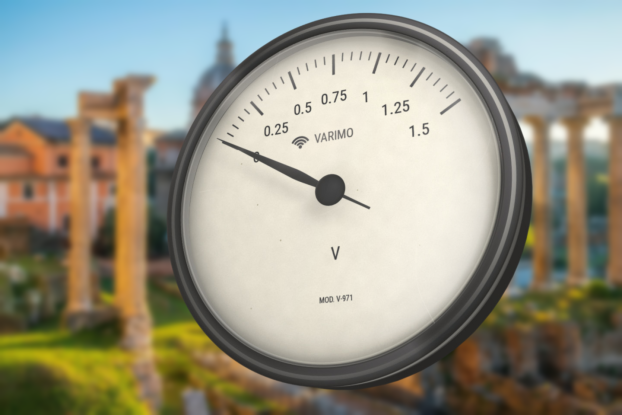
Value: V 0
